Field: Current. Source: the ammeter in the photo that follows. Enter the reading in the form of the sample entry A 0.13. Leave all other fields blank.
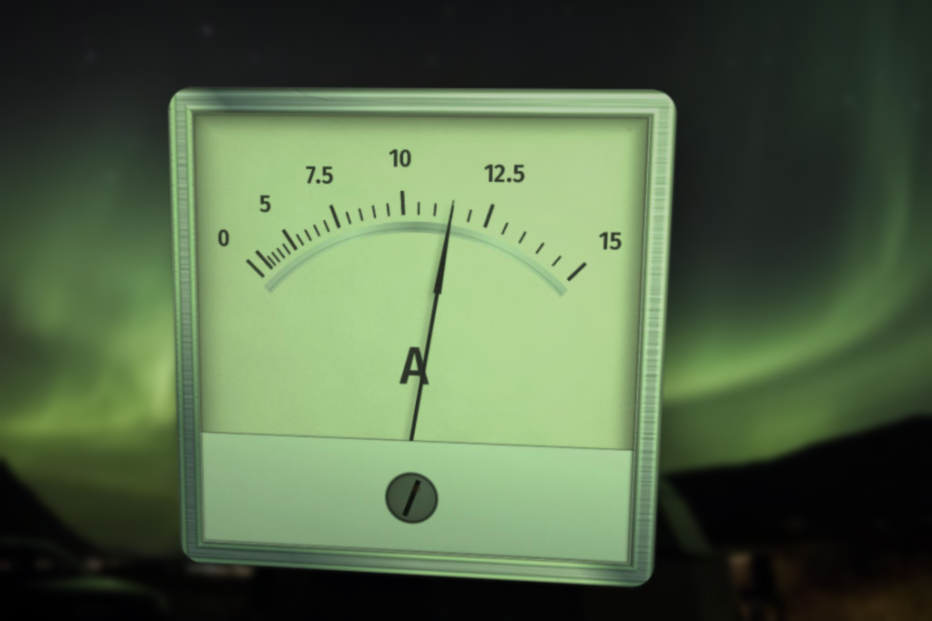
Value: A 11.5
